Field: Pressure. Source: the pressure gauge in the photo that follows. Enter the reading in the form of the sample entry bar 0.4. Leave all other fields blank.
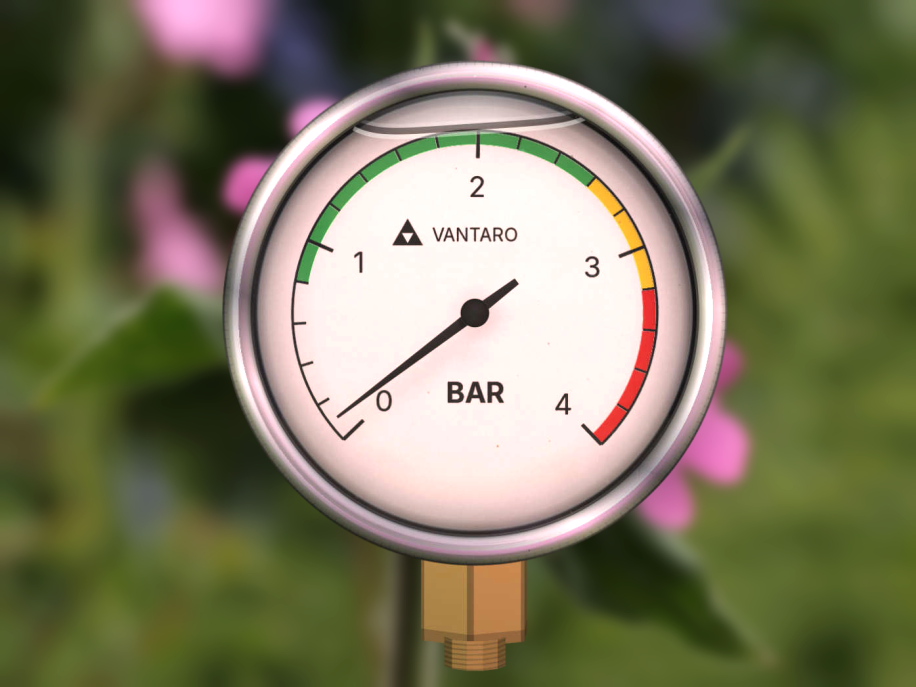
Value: bar 0.1
